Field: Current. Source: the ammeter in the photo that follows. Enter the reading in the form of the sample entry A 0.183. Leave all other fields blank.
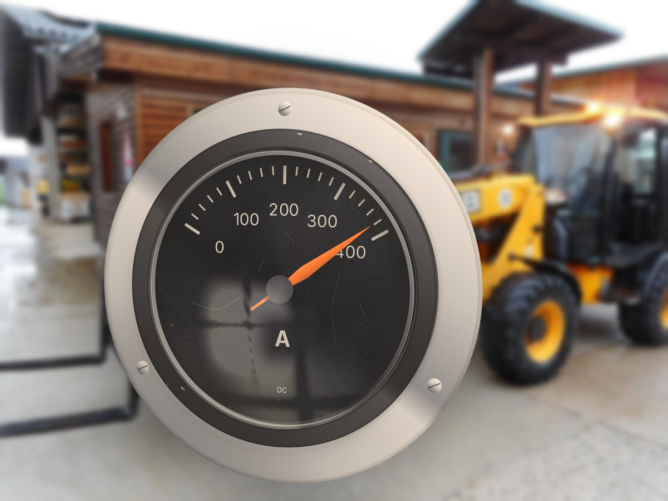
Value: A 380
